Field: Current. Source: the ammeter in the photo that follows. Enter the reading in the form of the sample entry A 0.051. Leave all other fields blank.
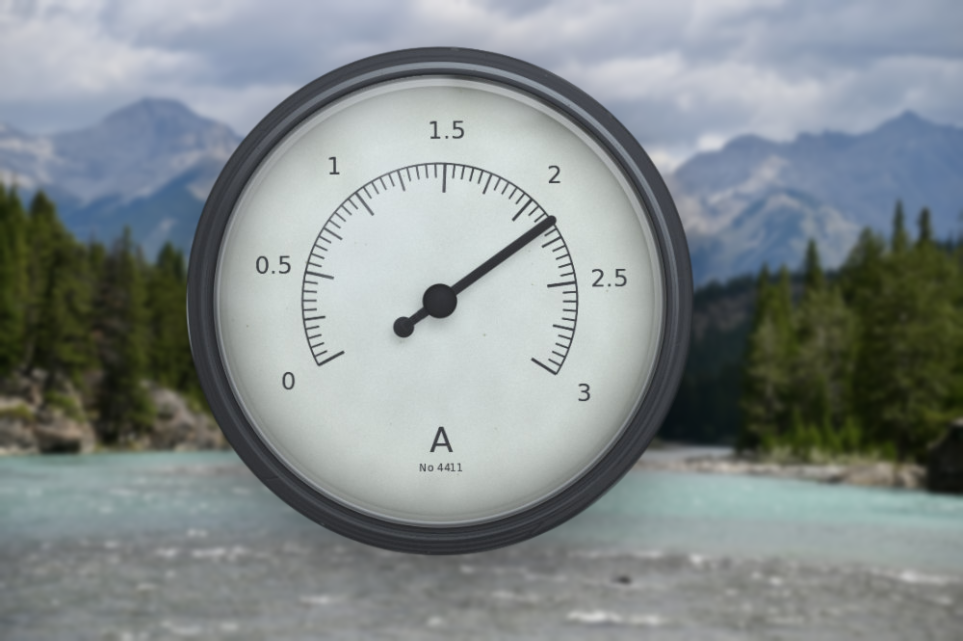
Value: A 2.15
